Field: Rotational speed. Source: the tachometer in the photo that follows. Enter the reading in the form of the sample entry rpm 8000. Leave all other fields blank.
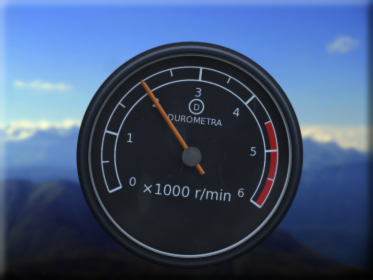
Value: rpm 2000
